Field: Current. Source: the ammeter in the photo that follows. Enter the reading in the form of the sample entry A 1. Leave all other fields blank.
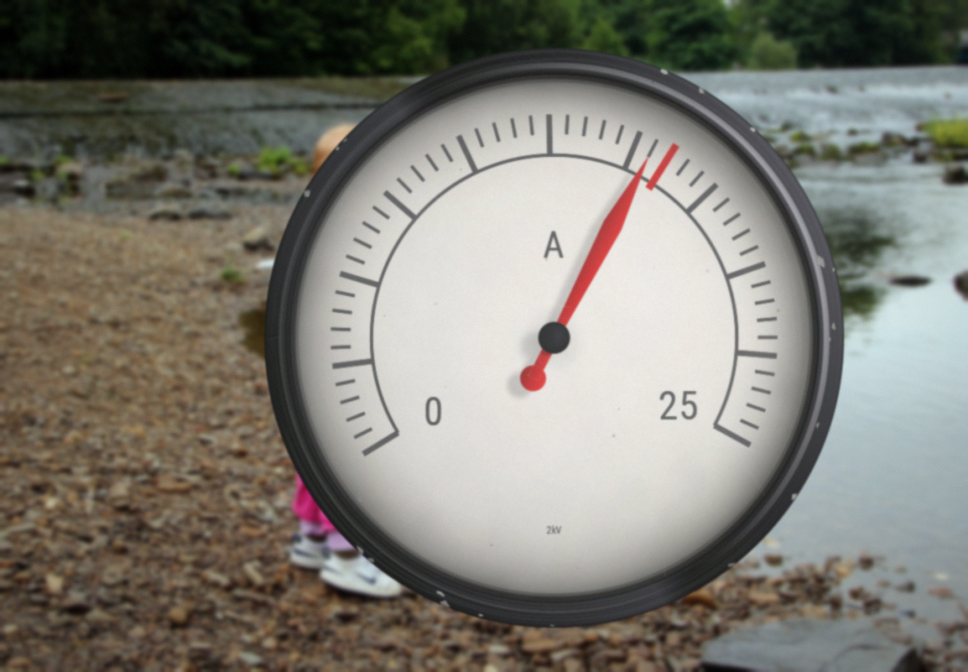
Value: A 15.5
